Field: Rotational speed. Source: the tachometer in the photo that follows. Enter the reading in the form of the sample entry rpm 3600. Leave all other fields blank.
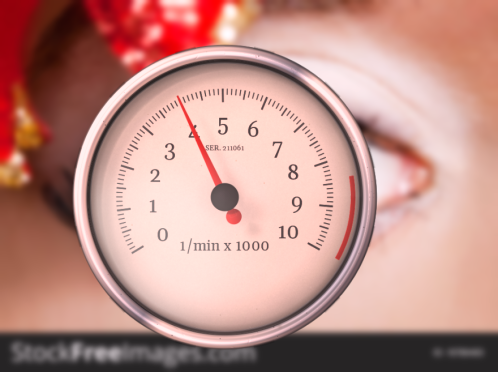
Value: rpm 4000
